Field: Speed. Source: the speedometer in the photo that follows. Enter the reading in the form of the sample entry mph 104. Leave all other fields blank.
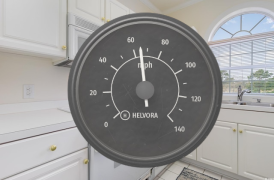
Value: mph 65
